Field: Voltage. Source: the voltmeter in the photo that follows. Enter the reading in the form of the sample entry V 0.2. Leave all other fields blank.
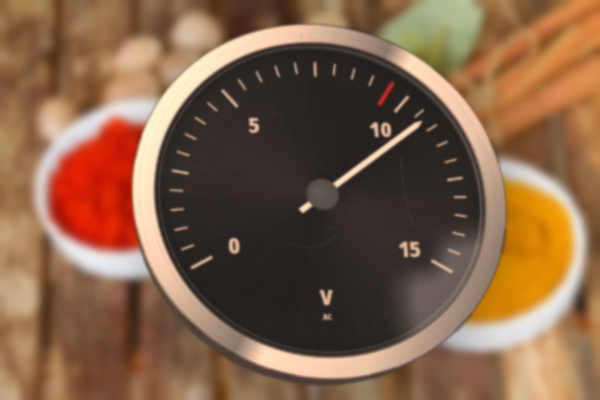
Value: V 10.75
